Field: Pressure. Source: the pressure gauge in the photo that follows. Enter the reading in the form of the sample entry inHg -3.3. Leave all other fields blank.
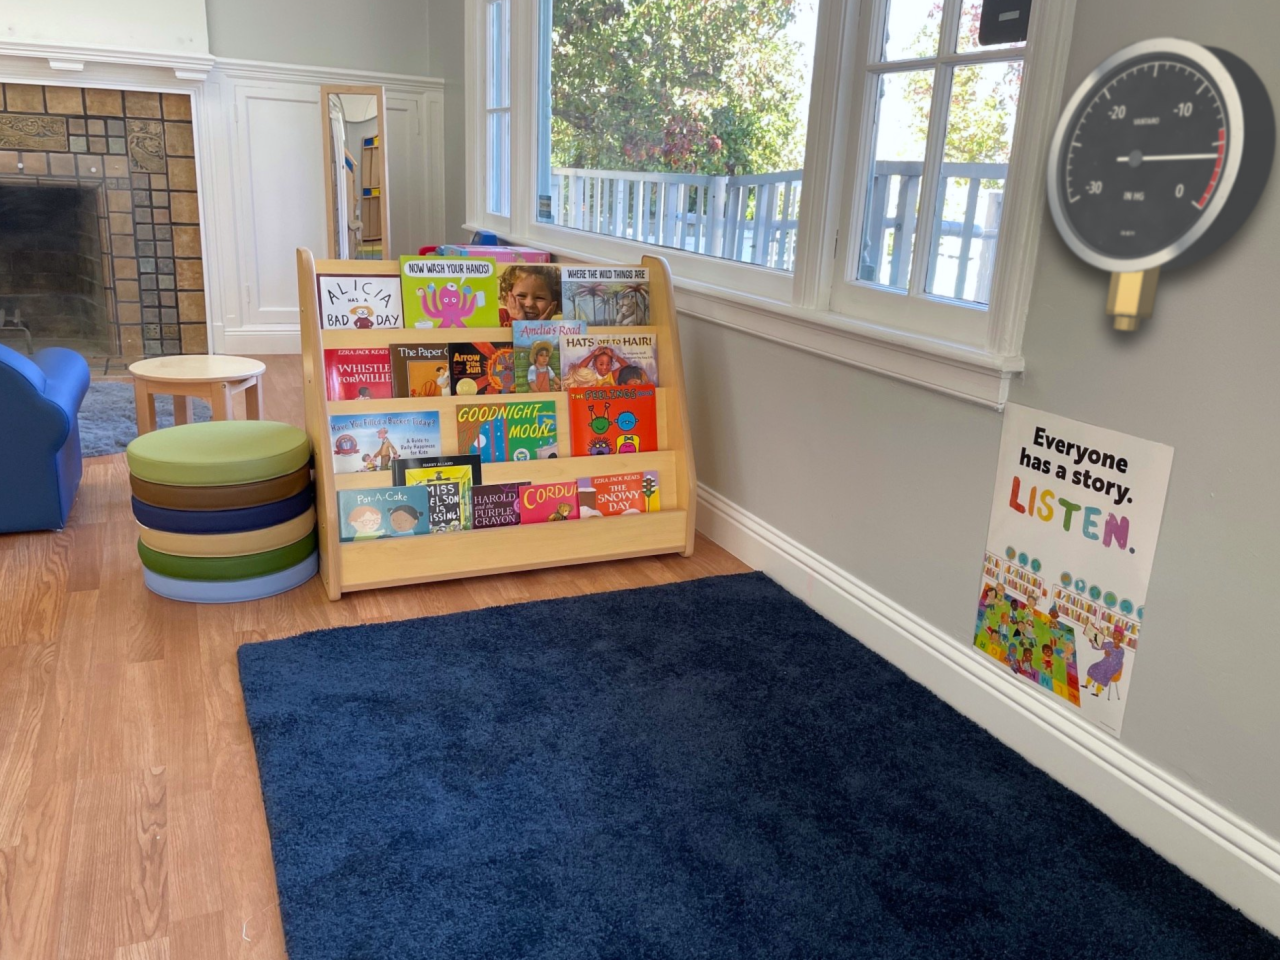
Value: inHg -4
